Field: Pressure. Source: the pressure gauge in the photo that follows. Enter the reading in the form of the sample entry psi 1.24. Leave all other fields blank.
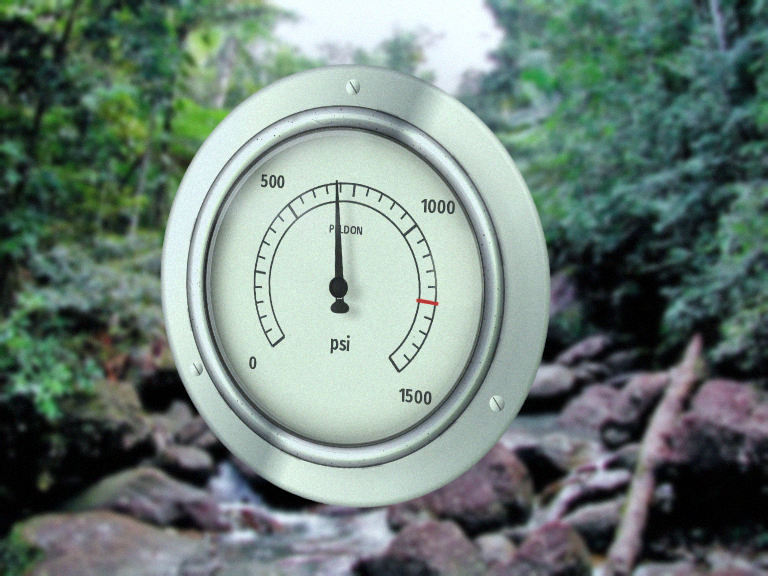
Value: psi 700
